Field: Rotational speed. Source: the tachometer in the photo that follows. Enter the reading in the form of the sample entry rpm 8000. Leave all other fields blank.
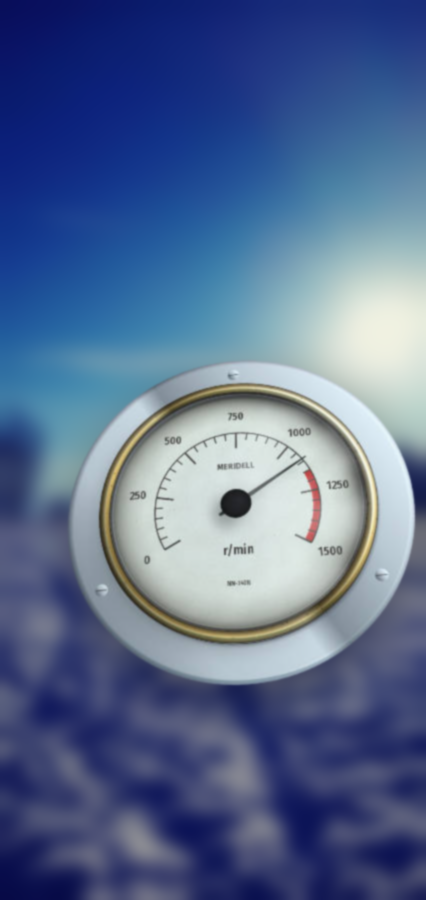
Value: rpm 1100
